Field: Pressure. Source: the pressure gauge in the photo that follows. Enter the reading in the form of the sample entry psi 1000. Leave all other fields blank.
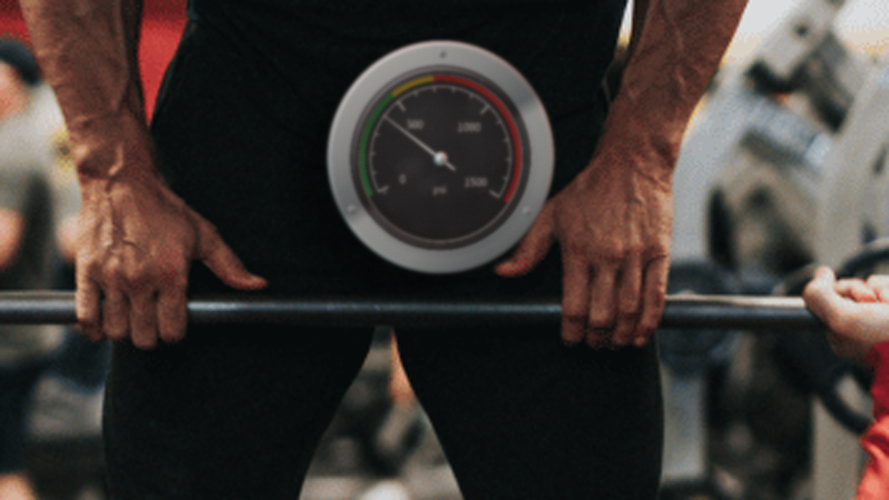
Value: psi 400
